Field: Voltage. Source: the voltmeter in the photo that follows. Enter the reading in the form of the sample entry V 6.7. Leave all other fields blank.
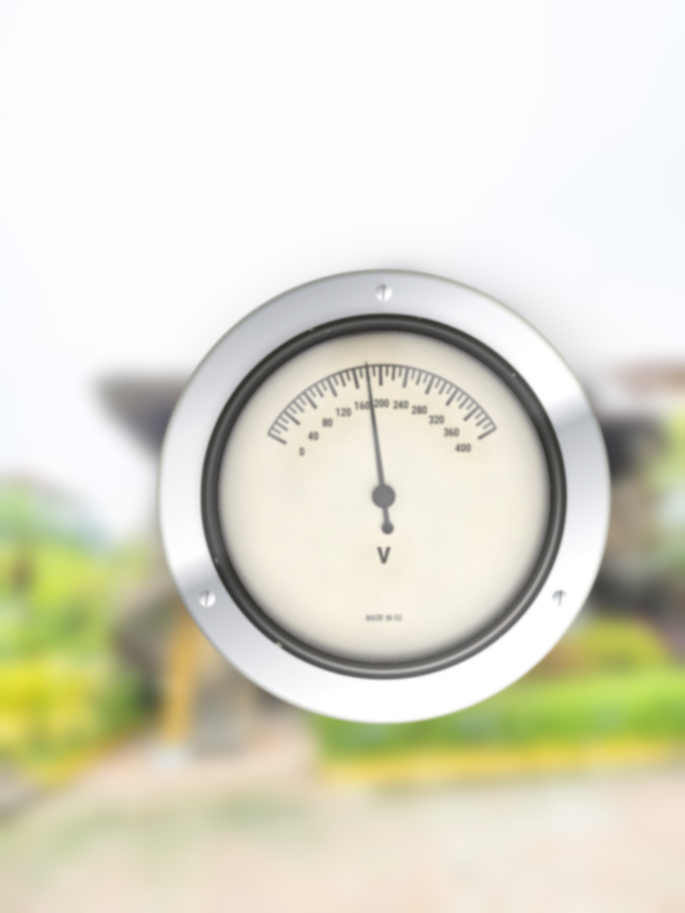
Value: V 180
